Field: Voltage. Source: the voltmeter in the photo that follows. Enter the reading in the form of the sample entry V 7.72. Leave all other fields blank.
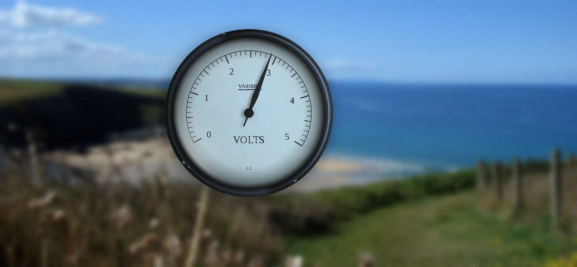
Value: V 2.9
